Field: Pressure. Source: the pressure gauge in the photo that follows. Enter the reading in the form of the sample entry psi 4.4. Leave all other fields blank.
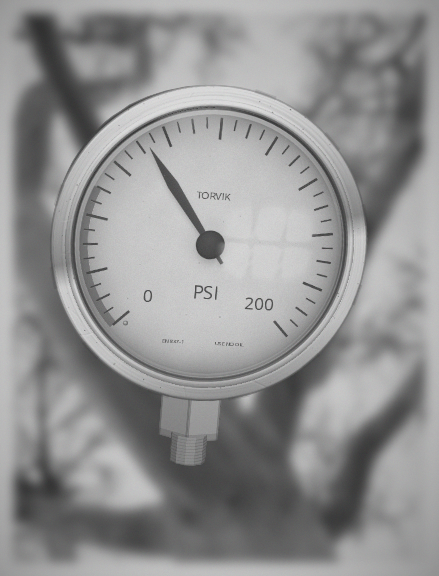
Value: psi 72.5
